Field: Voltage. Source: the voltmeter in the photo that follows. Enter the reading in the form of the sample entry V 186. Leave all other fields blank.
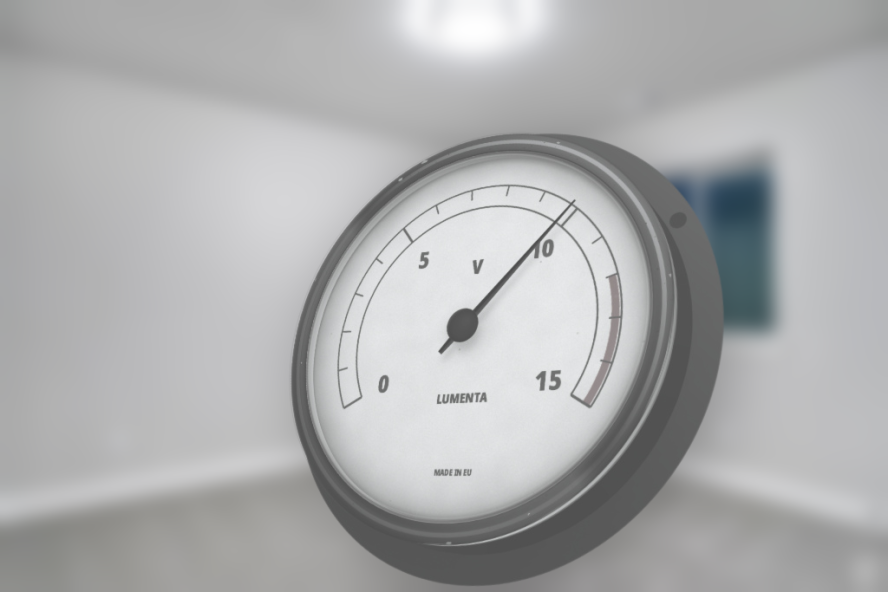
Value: V 10
